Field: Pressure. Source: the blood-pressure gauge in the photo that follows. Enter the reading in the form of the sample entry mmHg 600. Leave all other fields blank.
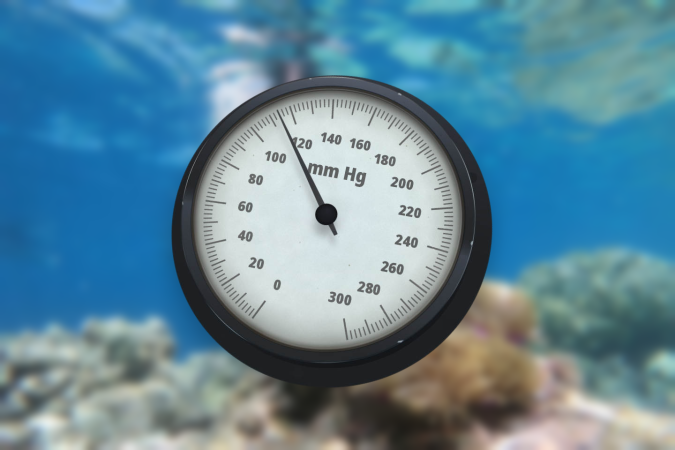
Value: mmHg 114
